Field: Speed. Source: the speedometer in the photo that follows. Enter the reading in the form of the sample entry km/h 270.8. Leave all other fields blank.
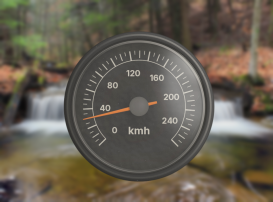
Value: km/h 30
